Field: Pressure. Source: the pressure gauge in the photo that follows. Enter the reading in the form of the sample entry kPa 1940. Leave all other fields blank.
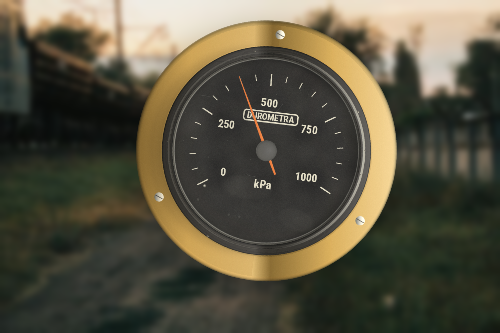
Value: kPa 400
